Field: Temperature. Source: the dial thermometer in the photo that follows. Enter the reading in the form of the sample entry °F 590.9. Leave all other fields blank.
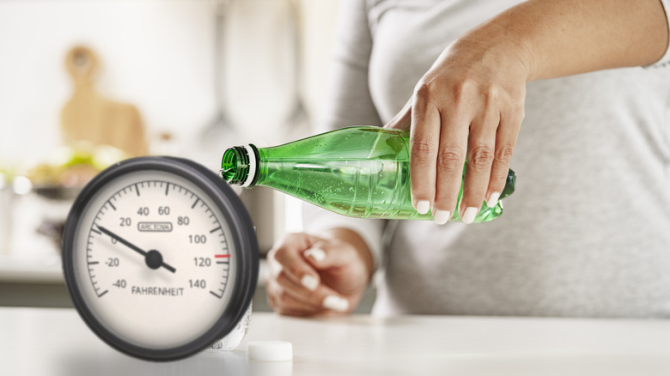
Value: °F 4
